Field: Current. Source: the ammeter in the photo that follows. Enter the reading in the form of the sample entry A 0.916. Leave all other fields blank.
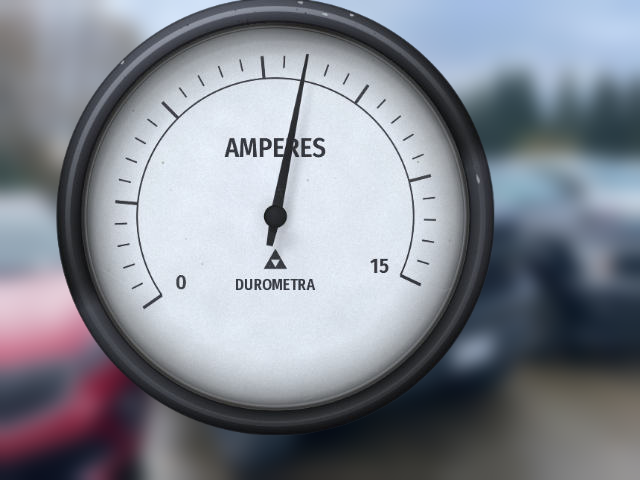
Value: A 8.5
